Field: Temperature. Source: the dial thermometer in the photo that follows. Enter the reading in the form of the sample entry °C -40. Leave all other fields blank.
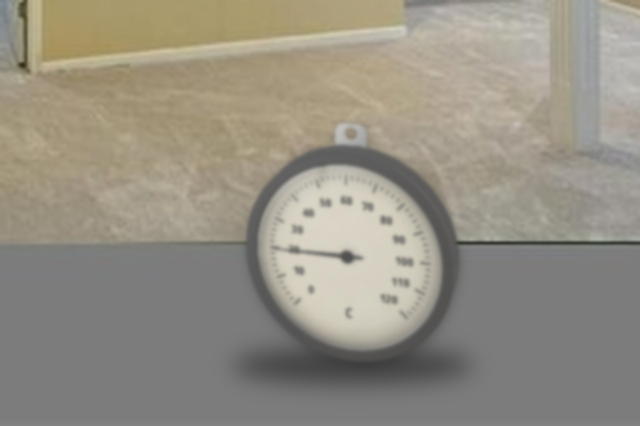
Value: °C 20
